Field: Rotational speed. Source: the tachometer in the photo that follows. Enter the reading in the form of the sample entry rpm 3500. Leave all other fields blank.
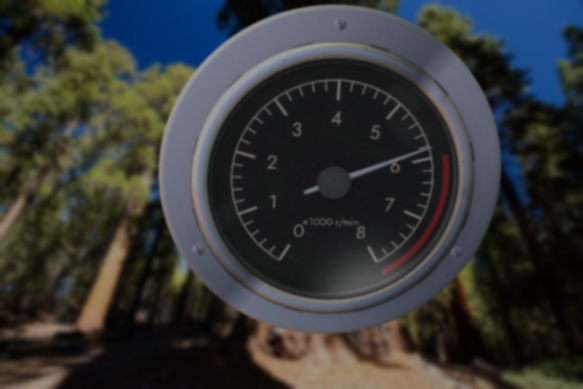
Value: rpm 5800
